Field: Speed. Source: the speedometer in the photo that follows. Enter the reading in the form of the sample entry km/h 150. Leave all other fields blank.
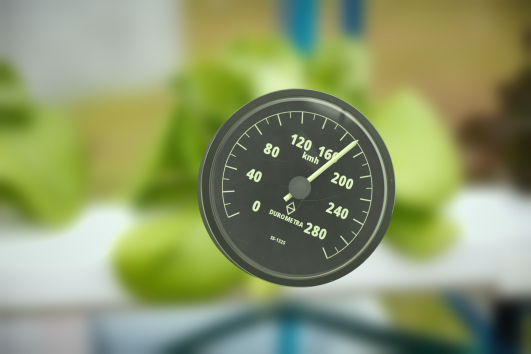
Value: km/h 170
